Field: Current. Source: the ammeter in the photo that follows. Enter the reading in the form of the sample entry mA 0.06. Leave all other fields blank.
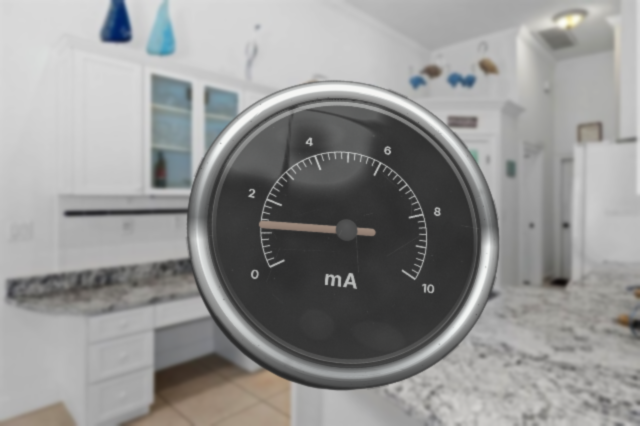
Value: mA 1.2
